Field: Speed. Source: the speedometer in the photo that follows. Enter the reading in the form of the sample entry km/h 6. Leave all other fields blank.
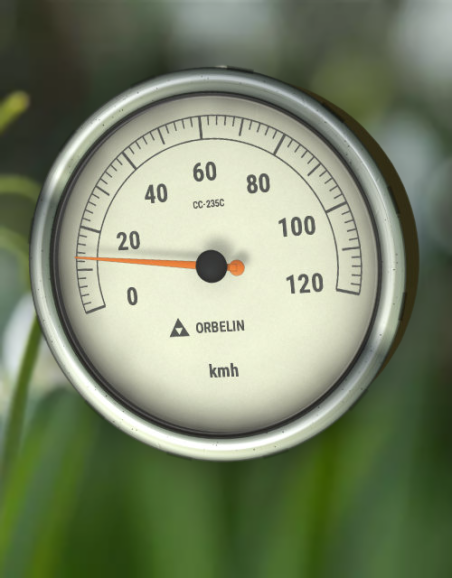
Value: km/h 13
